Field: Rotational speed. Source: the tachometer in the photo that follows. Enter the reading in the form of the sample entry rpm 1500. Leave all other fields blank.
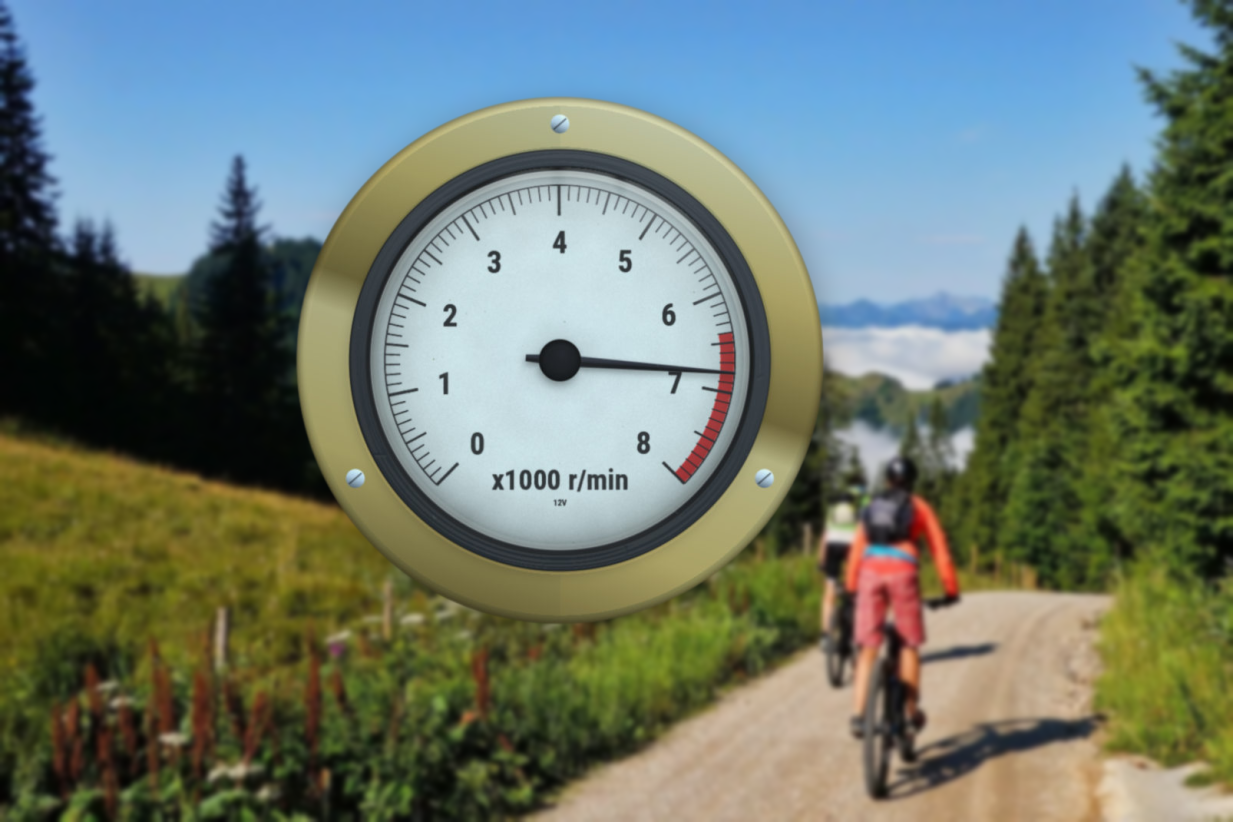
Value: rpm 6800
